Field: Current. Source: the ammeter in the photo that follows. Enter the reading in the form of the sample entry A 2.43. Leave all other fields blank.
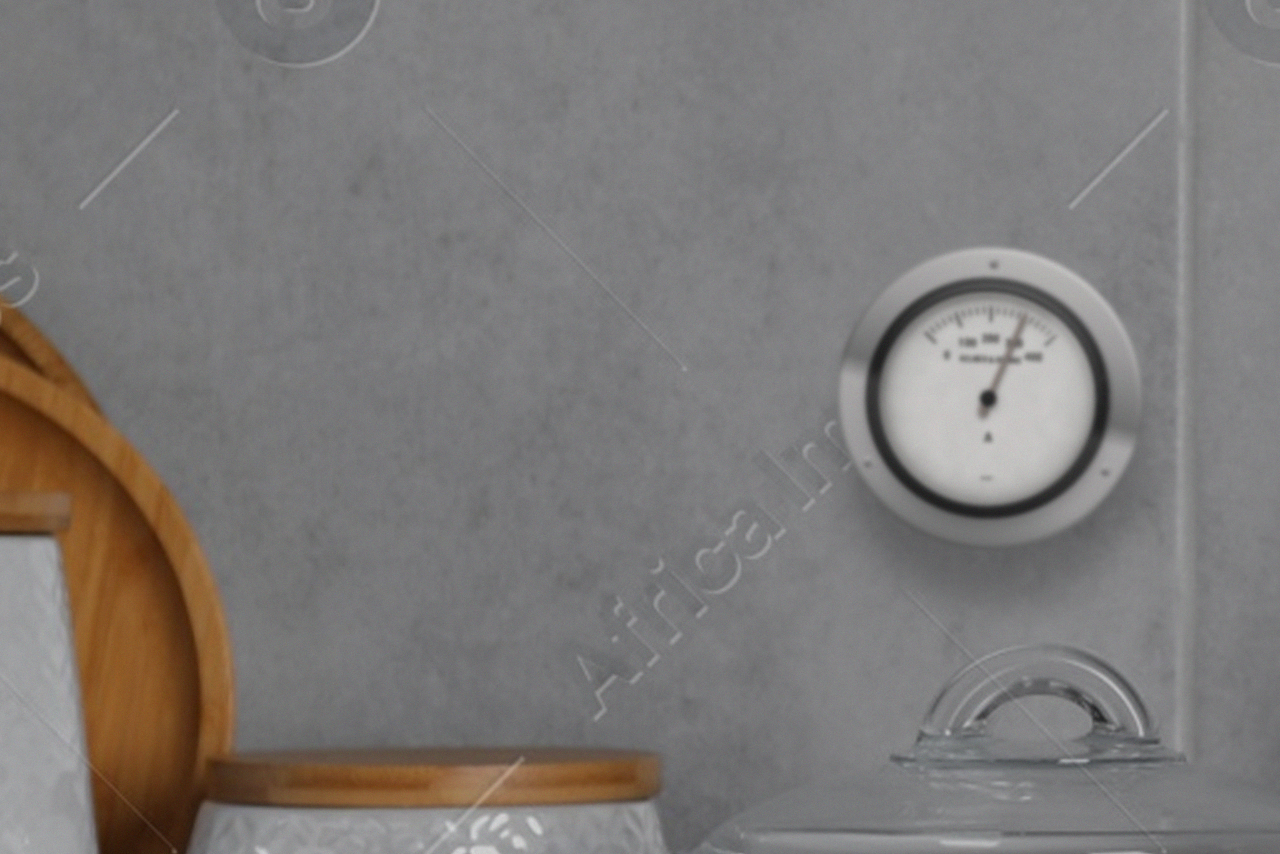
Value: A 300
